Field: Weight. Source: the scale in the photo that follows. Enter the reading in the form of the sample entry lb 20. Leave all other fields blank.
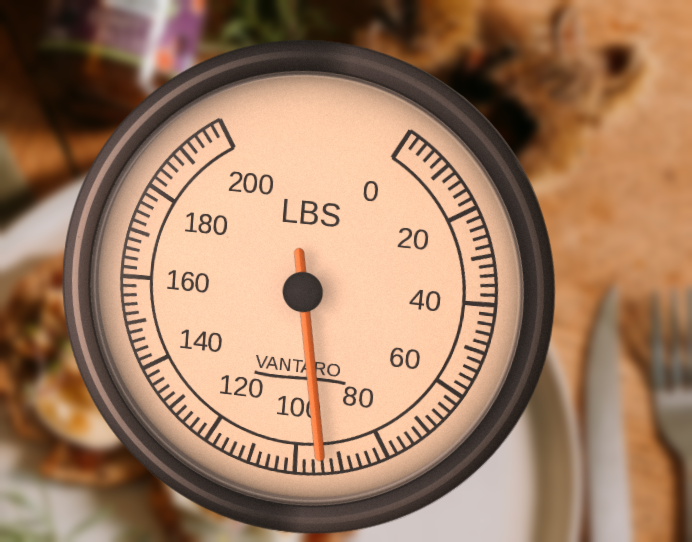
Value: lb 94
